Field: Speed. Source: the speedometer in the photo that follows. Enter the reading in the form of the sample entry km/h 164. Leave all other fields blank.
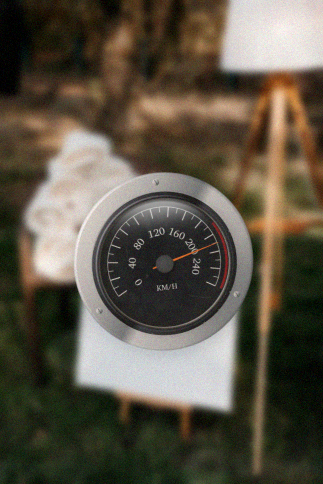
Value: km/h 210
